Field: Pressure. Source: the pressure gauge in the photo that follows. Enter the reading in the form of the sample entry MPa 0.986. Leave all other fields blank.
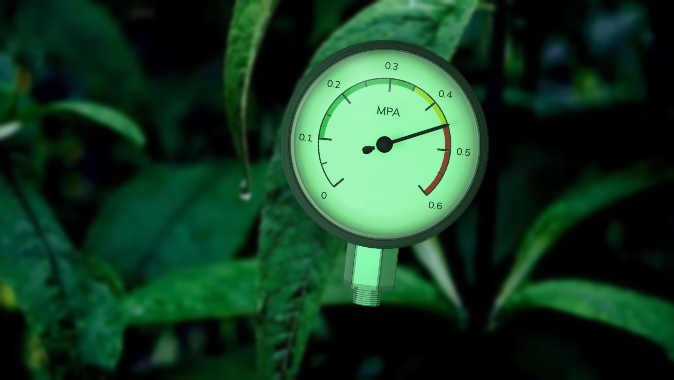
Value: MPa 0.45
